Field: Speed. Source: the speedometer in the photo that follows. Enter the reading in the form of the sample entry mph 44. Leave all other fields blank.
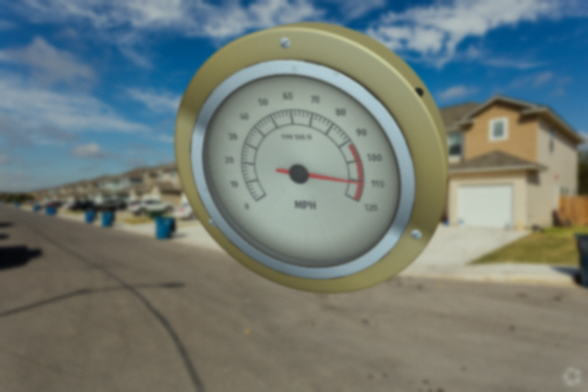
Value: mph 110
